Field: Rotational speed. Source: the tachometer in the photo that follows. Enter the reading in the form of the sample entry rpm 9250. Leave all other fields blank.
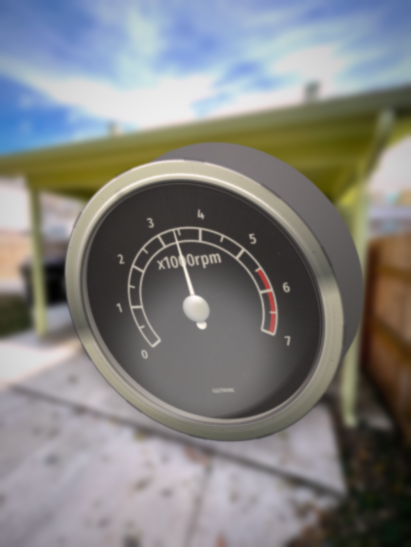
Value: rpm 3500
